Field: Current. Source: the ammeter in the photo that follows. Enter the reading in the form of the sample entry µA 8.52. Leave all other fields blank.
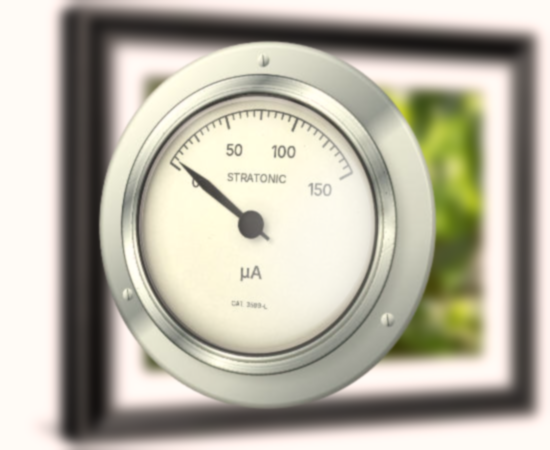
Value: µA 5
